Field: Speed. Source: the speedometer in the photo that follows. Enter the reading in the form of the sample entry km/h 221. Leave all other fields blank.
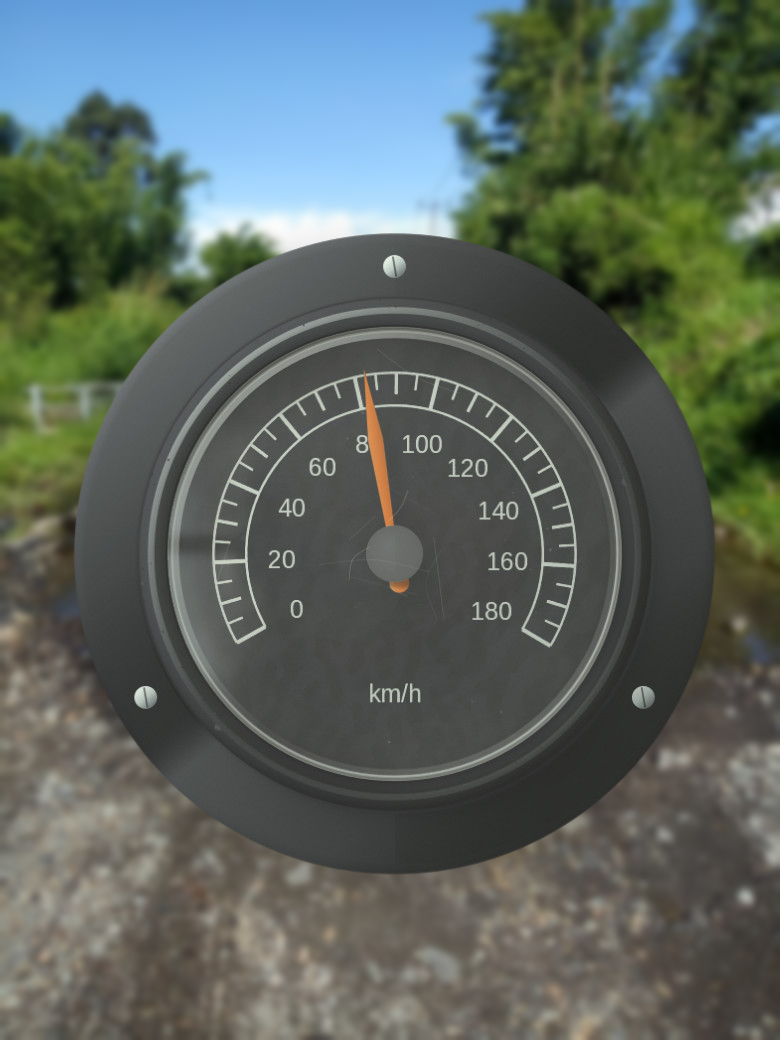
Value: km/h 82.5
